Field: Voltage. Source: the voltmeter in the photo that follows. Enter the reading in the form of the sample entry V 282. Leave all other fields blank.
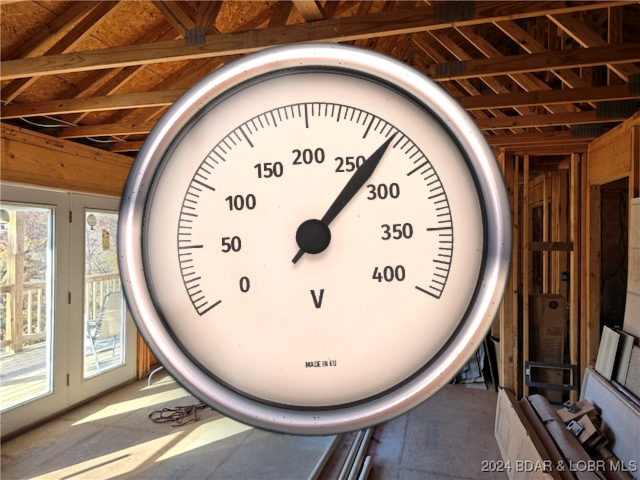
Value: V 270
